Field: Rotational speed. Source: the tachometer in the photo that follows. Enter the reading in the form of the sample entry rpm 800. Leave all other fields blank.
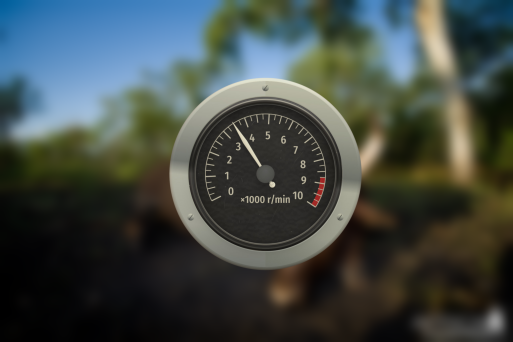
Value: rpm 3500
